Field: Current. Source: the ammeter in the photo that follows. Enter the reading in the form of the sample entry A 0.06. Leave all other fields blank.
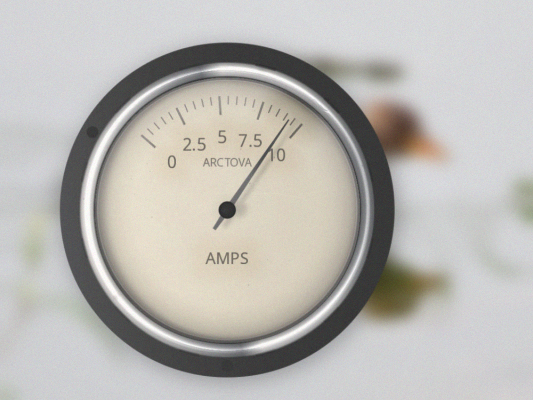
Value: A 9.25
